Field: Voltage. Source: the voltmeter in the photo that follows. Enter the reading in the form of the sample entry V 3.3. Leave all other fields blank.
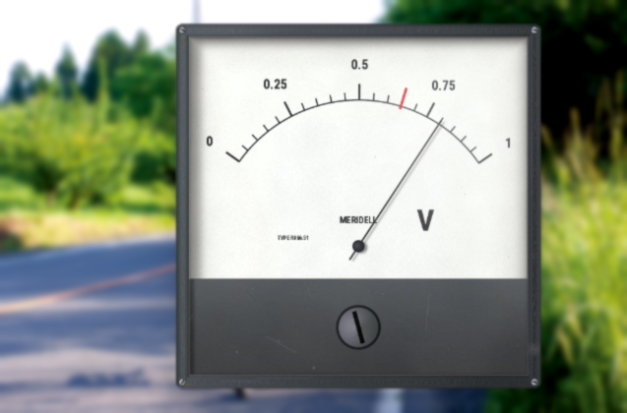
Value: V 0.8
